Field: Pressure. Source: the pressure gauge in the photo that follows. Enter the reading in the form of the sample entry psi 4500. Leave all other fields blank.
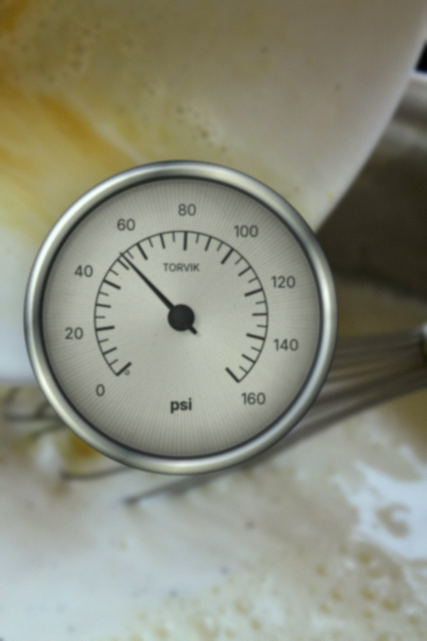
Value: psi 52.5
